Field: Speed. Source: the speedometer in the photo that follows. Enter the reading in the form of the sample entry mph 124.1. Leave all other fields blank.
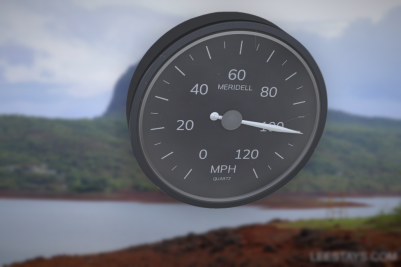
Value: mph 100
